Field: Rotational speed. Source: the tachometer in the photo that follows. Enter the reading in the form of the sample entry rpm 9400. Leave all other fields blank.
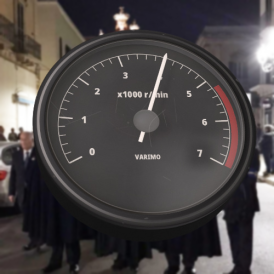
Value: rpm 4000
